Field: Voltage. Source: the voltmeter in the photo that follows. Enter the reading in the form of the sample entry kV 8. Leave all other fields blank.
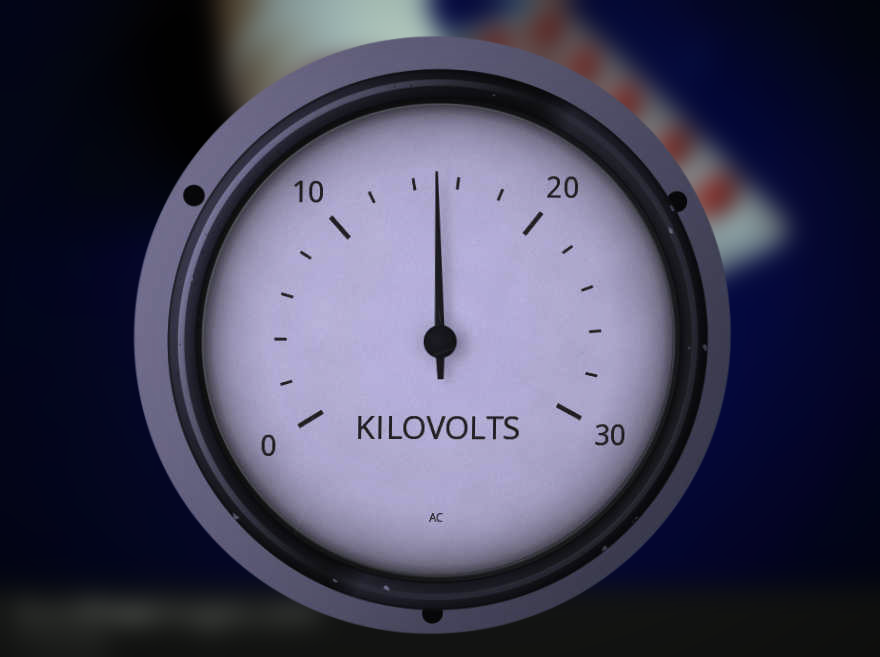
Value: kV 15
